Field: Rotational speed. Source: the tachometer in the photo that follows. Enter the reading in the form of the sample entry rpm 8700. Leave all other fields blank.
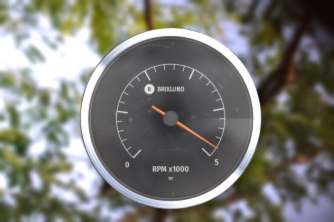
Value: rpm 4800
